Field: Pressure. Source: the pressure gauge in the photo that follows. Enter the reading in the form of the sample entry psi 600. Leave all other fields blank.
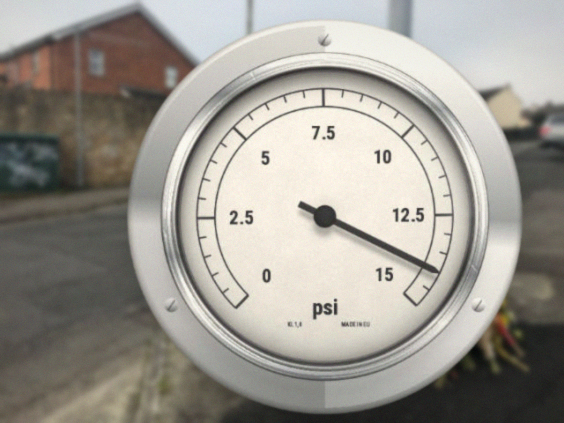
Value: psi 14
